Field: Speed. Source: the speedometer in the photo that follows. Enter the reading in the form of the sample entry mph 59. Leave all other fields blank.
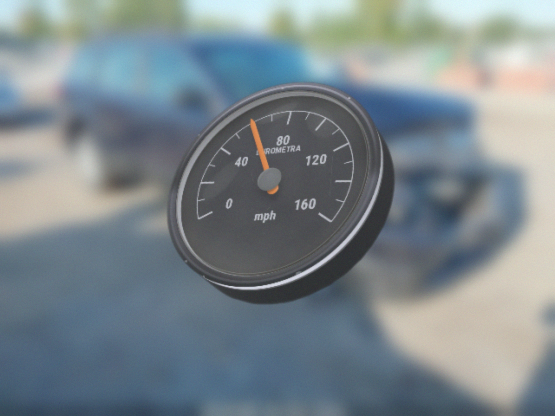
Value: mph 60
